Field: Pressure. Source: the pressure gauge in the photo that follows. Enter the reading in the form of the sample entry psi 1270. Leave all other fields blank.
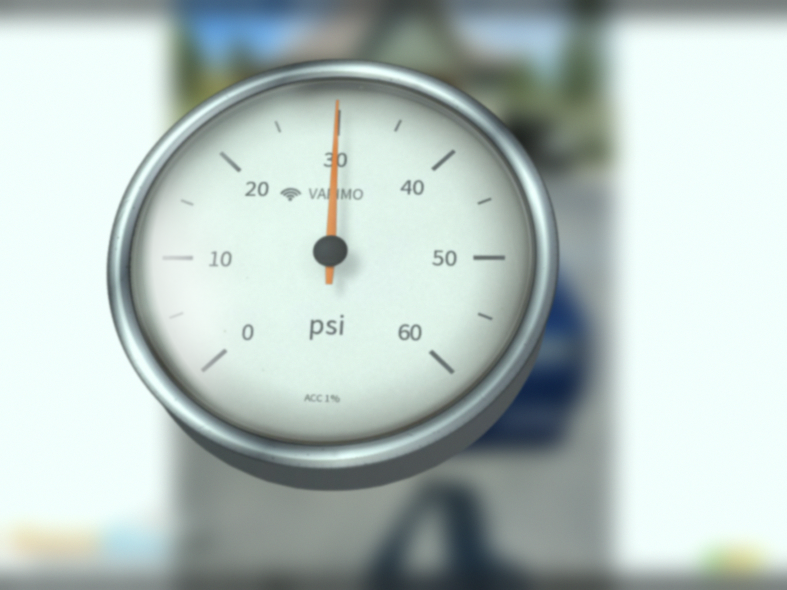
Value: psi 30
